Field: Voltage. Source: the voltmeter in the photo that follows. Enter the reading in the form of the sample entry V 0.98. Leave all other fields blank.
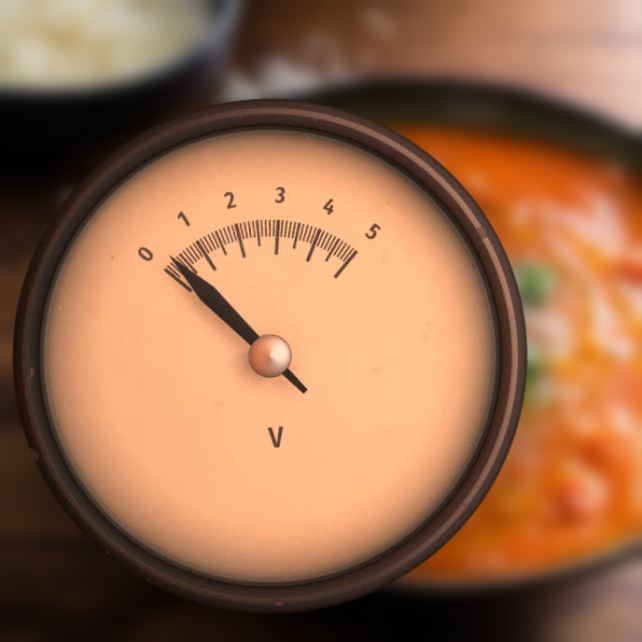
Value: V 0.3
